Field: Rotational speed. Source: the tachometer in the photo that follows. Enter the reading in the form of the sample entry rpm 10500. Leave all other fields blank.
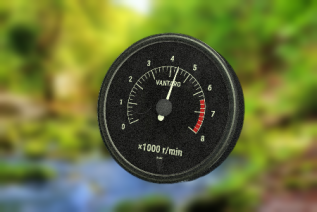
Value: rpm 4400
